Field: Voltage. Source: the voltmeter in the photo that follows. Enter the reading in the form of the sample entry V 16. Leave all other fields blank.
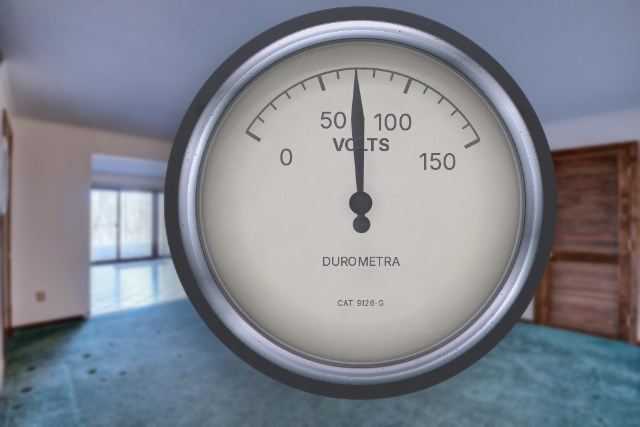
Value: V 70
